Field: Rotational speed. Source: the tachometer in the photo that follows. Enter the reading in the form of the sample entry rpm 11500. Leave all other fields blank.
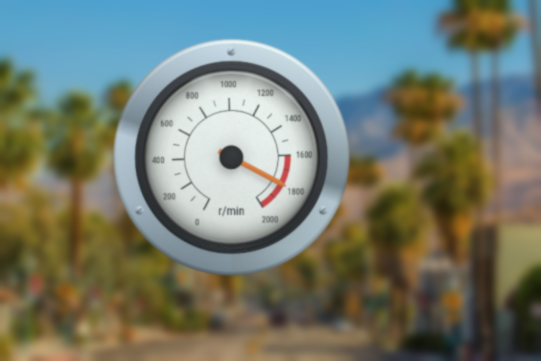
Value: rpm 1800
